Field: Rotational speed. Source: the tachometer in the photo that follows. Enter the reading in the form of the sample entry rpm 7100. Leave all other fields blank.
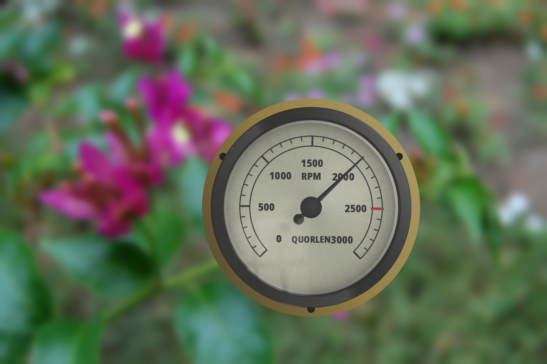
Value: rpm 2000
